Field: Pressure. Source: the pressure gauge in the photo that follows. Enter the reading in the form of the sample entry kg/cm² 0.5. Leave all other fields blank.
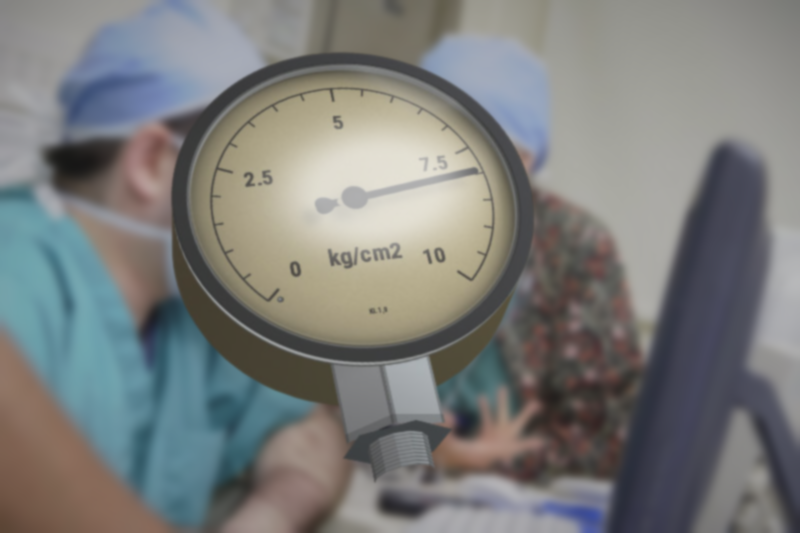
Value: kg/cm² 8
